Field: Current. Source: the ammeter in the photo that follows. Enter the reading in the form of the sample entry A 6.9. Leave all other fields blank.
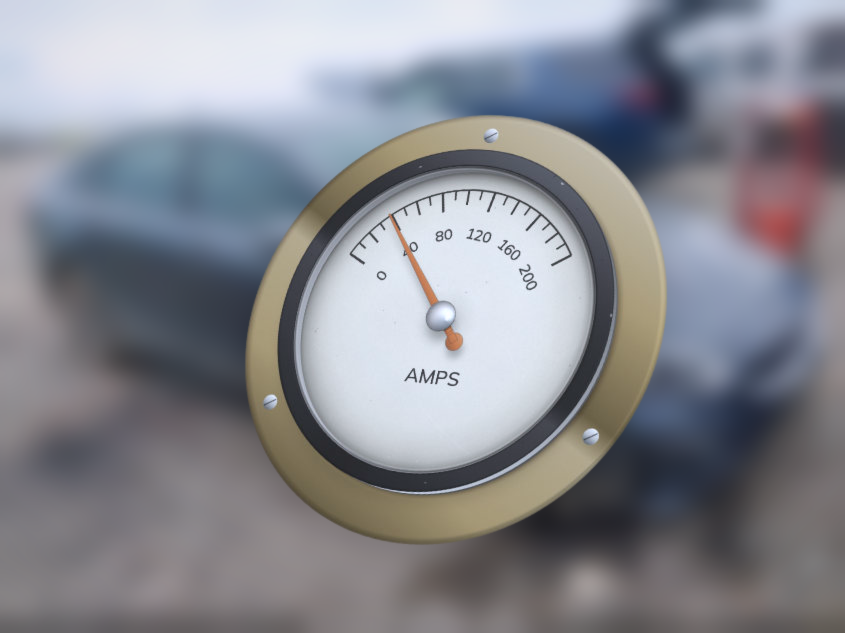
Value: A 40
